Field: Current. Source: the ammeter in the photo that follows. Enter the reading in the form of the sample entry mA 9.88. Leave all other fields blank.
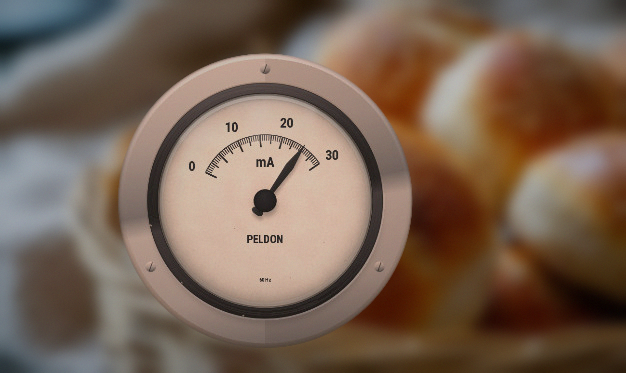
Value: mA 25
